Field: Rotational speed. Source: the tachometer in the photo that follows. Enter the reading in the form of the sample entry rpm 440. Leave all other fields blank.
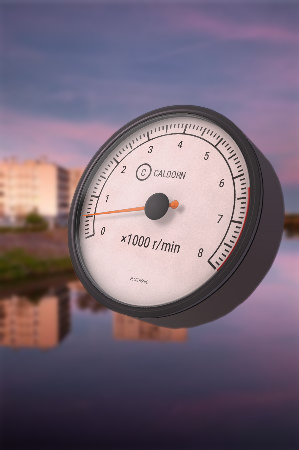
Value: rpm 500
